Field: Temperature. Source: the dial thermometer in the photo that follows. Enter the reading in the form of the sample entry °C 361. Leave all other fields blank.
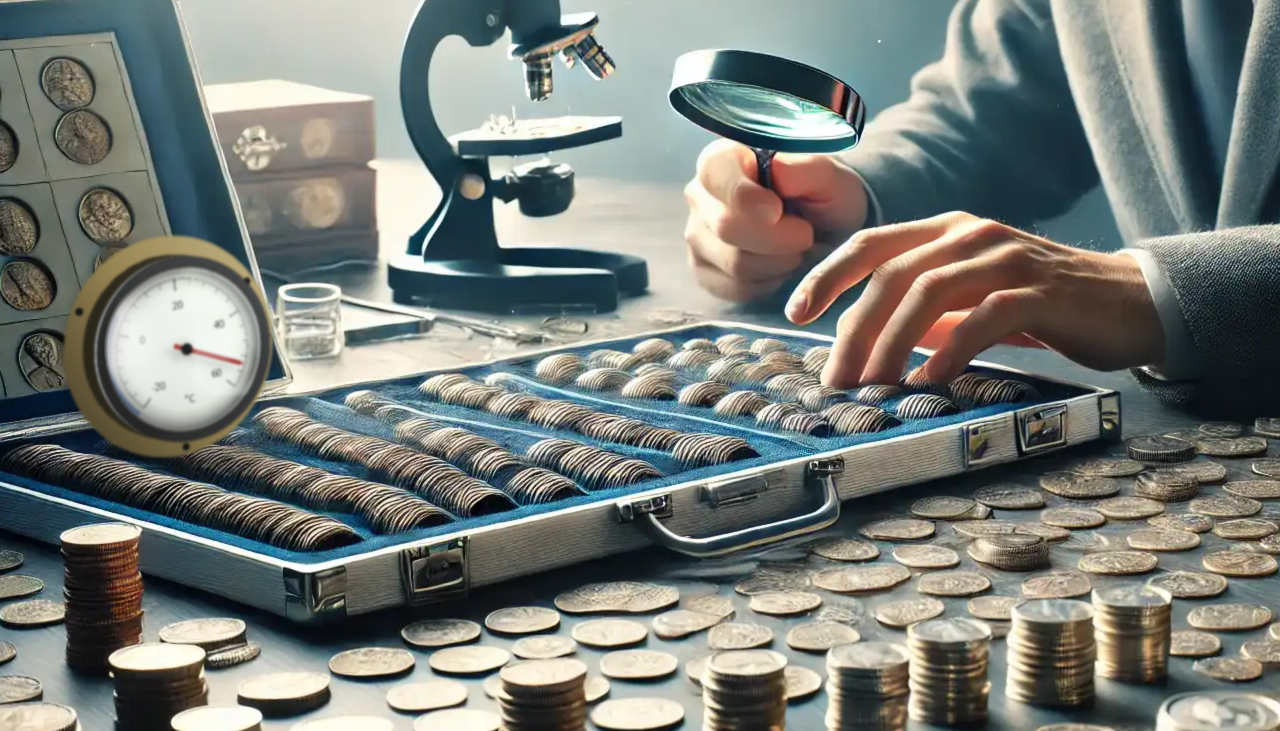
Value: °C 54
